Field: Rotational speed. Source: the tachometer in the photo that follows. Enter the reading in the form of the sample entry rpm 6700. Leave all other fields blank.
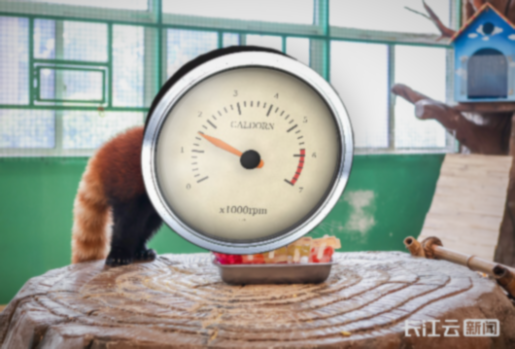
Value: rpm 1600
